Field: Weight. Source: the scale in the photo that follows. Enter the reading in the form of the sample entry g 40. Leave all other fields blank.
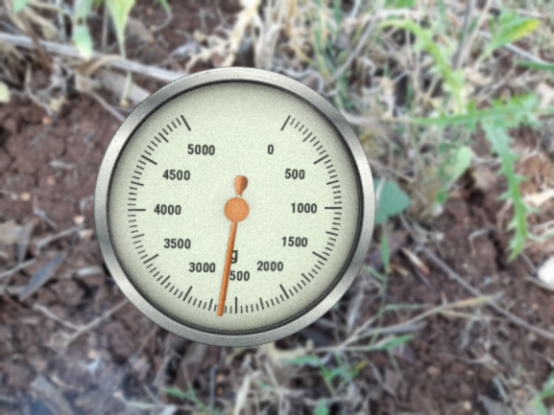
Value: g 2650
